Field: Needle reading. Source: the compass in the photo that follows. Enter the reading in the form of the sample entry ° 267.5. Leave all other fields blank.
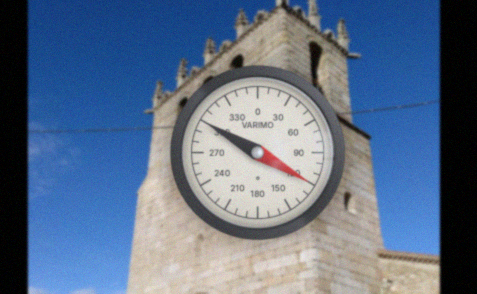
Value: ° 120
